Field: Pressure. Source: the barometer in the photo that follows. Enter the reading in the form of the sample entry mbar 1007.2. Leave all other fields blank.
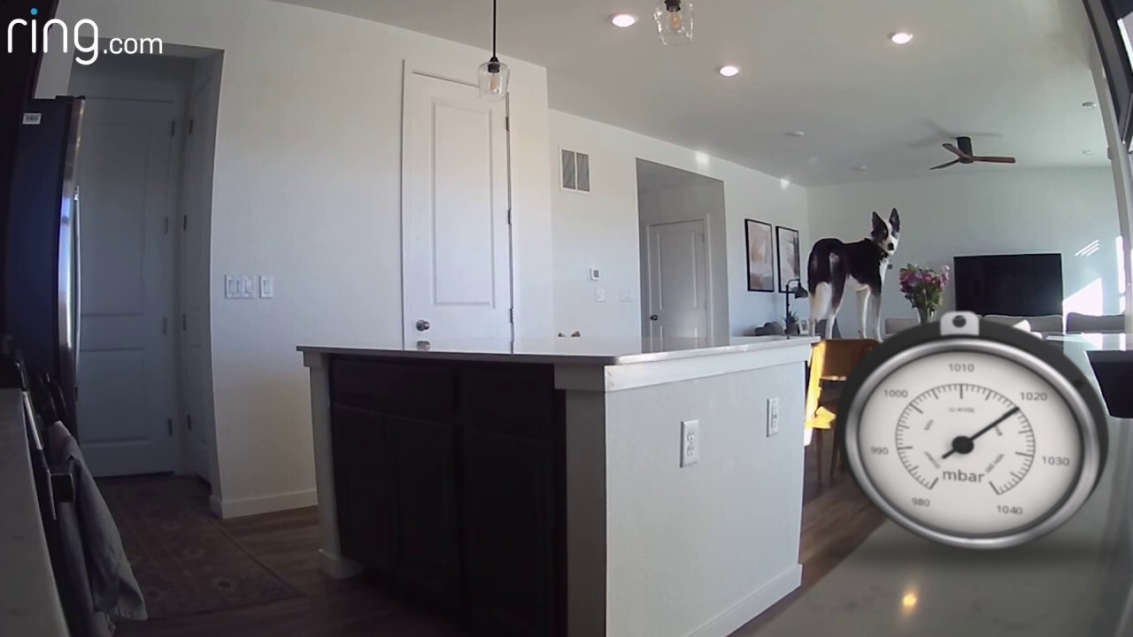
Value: mbar 1020
